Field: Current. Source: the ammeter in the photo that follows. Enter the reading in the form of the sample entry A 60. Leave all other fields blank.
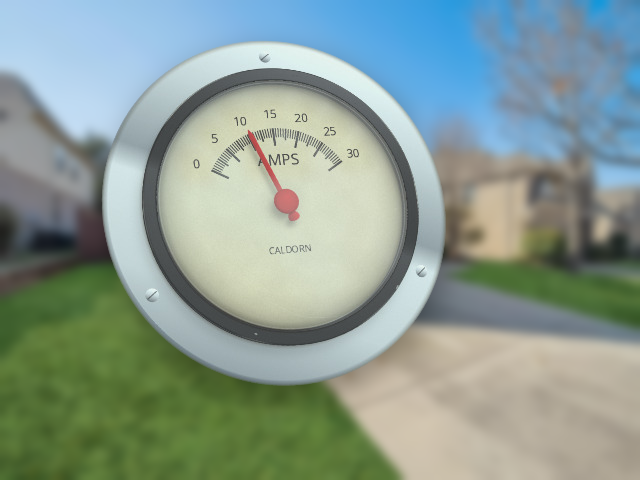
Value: A 10
